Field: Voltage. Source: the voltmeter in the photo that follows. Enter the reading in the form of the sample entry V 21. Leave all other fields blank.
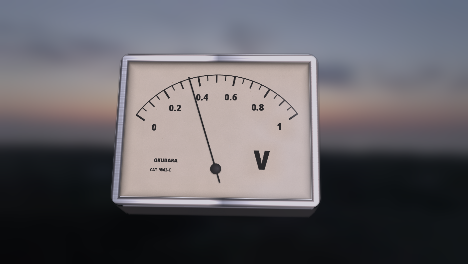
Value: V 0.35
